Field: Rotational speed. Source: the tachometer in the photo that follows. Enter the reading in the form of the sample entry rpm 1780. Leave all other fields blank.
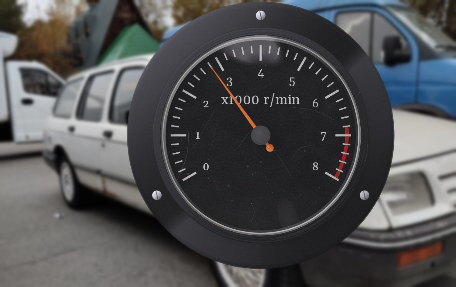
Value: rpm 2800
